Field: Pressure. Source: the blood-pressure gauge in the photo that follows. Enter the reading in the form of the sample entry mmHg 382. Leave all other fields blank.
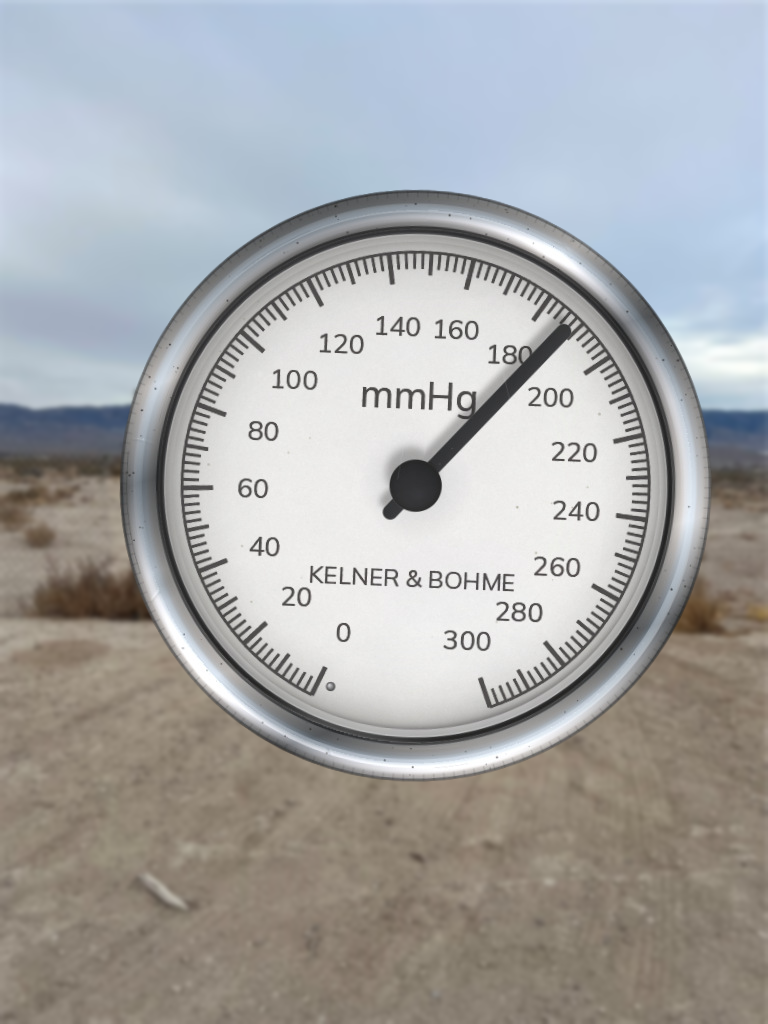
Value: mmHg 188
